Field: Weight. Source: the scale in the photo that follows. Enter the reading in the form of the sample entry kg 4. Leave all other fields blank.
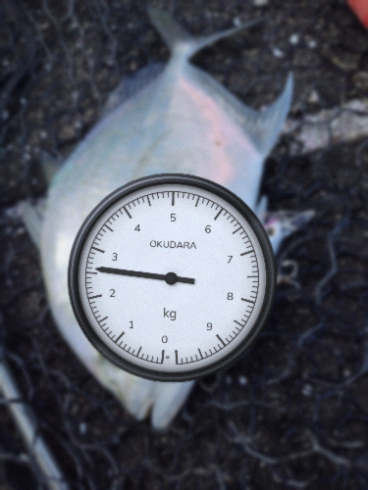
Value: kg 2.6
